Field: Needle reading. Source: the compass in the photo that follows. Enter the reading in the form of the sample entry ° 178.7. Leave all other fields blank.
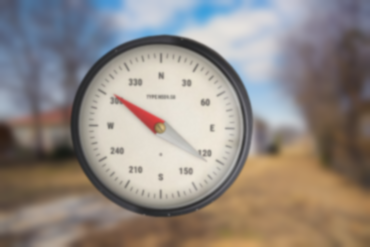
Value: ° 305
